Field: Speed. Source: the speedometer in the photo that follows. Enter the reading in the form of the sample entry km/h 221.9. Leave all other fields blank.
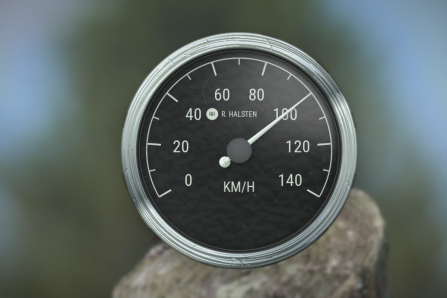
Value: km/h 100
